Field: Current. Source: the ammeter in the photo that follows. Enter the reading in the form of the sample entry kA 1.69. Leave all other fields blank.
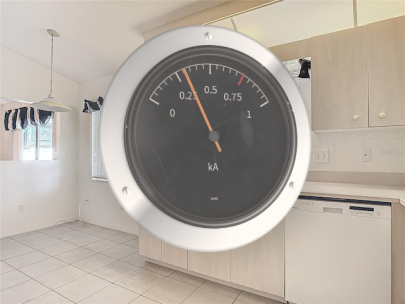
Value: kA 0.3
